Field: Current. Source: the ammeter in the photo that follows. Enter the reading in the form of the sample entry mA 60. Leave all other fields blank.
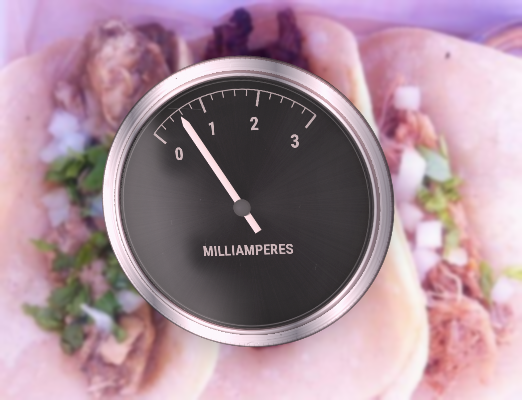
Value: mA 0.6
